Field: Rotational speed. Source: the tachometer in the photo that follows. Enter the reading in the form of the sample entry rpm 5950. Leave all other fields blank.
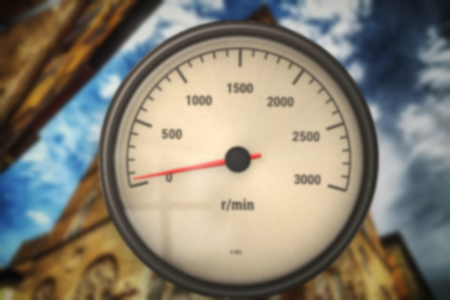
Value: rpm 50
